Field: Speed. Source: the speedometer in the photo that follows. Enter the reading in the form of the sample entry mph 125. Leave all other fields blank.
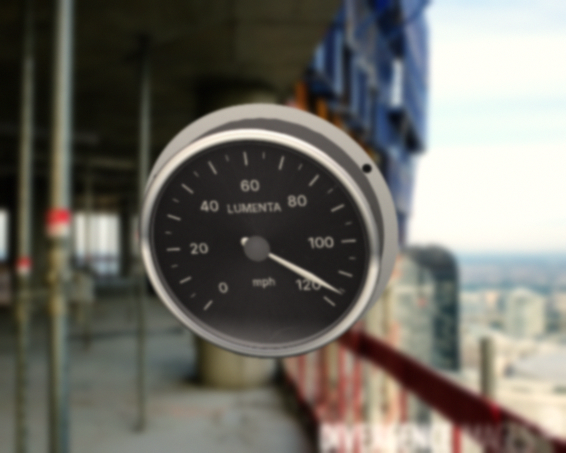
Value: mph 115
